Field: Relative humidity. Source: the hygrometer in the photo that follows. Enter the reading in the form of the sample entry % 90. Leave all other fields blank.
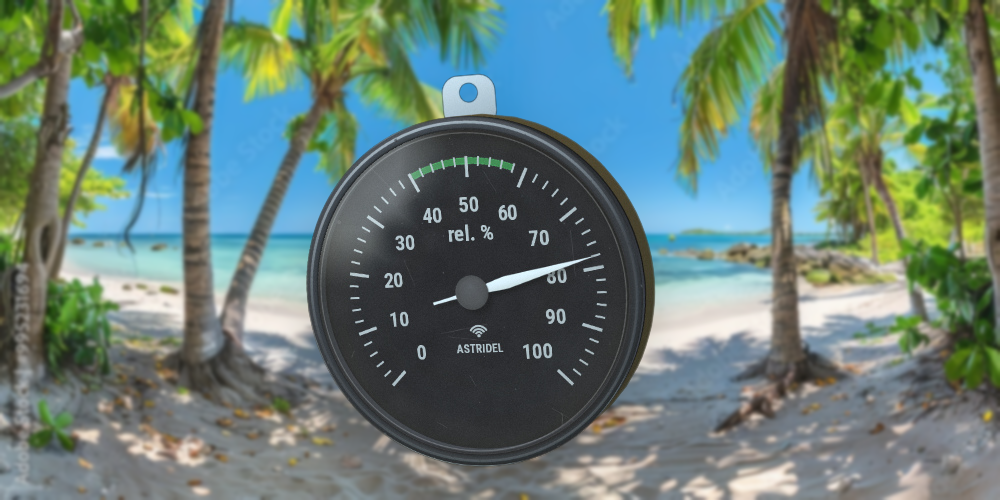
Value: % 78
